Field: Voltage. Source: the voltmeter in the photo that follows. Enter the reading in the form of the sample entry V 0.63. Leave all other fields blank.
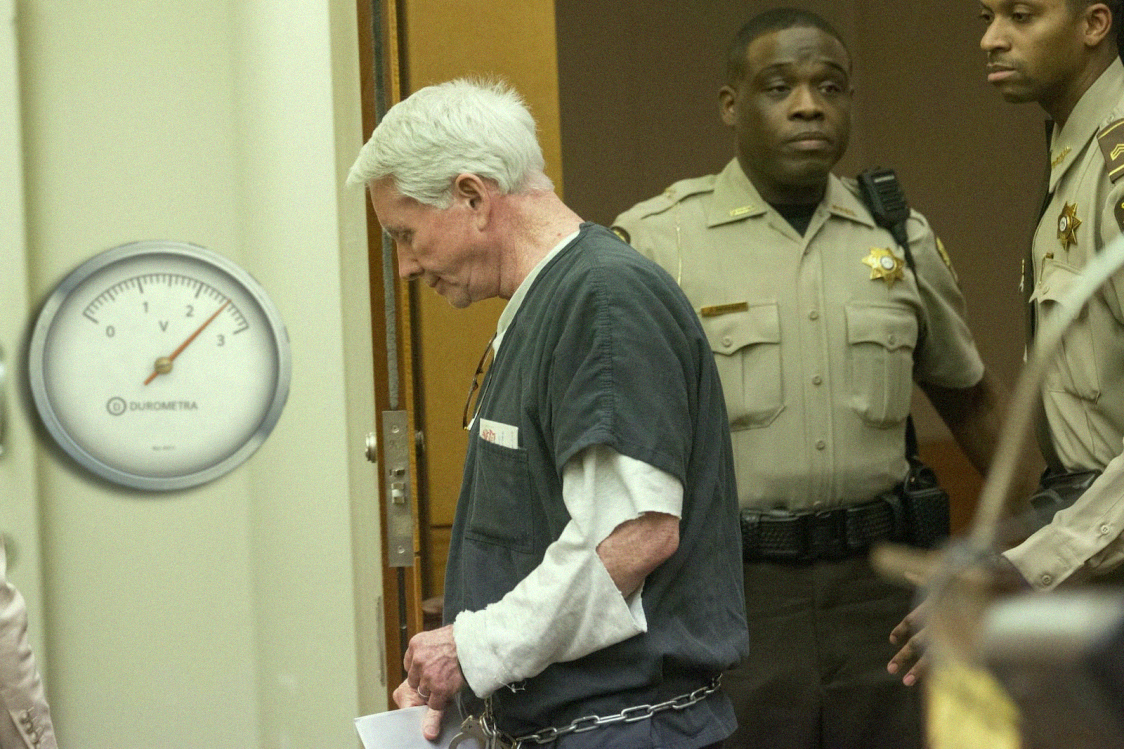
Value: V 2.5
